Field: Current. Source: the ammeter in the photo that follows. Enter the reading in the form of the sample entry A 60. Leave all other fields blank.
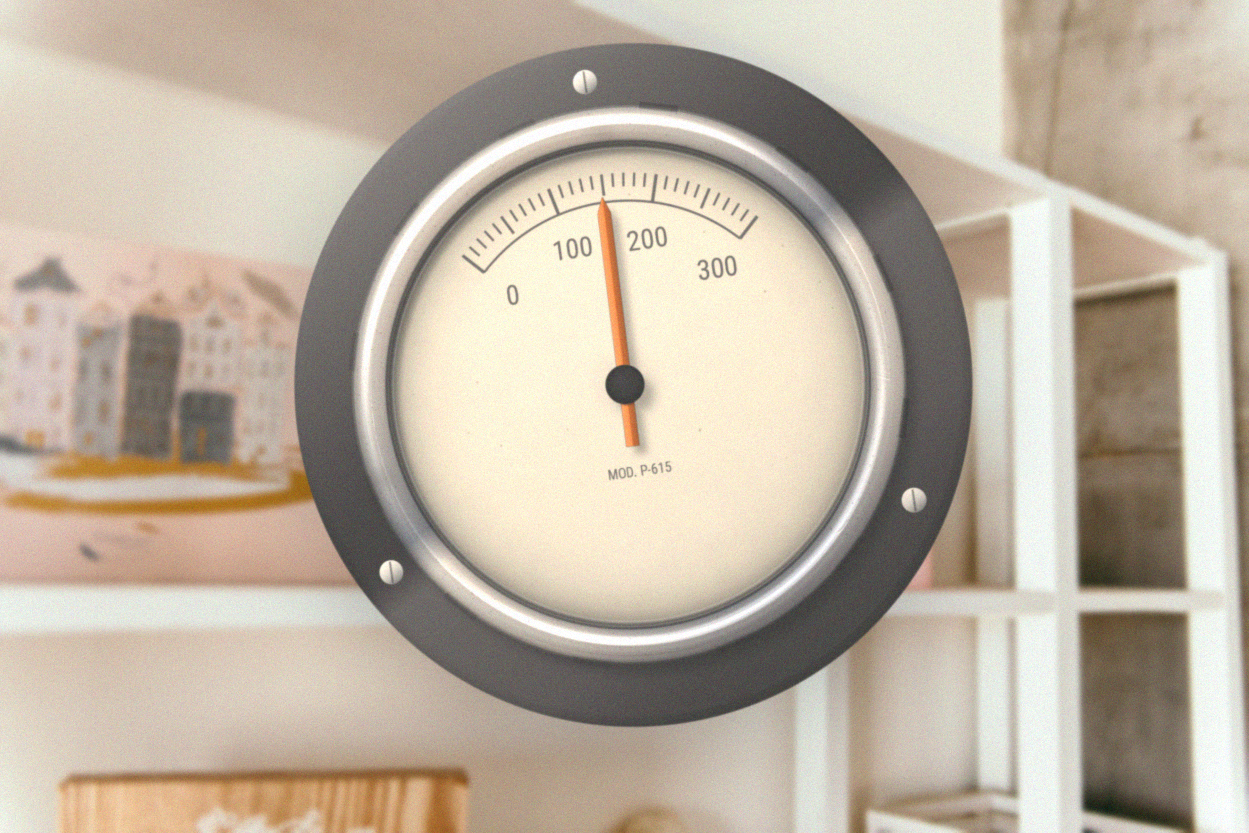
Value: A 150
